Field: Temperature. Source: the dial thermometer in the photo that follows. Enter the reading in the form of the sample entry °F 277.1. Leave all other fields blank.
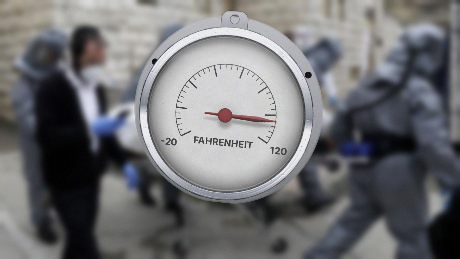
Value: °F 104
